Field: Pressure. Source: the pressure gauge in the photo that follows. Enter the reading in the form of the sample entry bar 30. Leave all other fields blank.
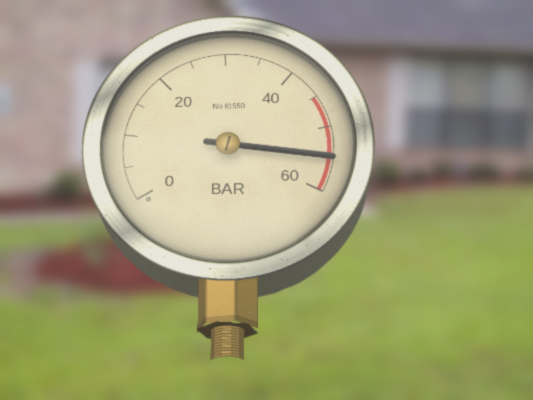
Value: bar 55
